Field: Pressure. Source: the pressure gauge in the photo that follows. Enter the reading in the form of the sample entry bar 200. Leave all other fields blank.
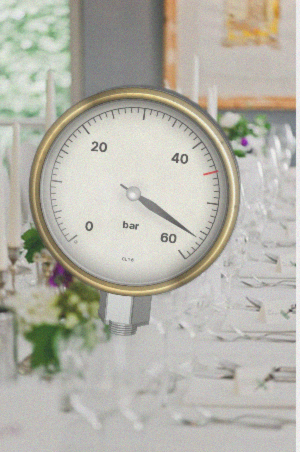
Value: bar 56
